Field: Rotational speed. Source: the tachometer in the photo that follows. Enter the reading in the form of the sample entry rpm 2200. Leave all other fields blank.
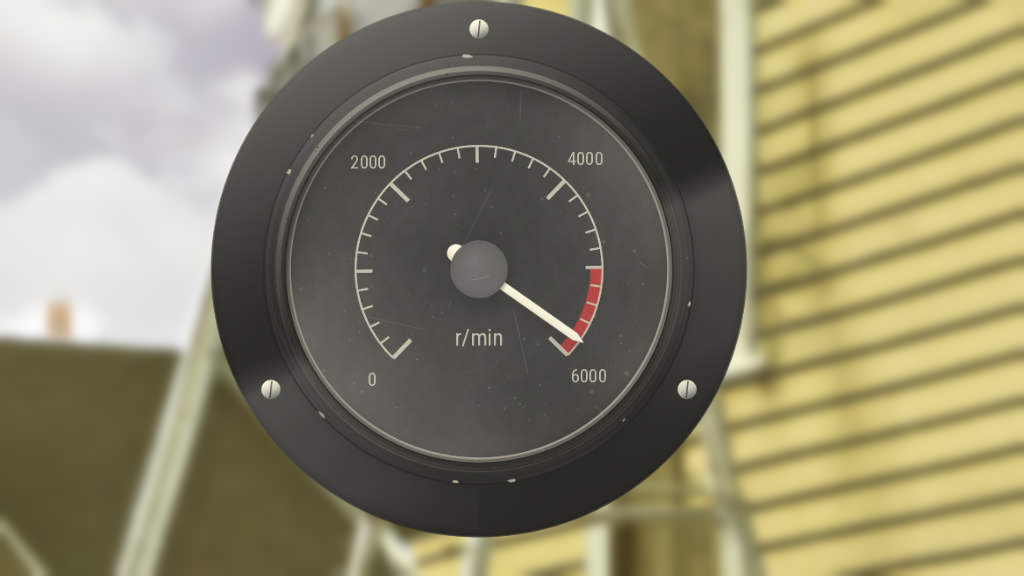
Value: rpm 5800
